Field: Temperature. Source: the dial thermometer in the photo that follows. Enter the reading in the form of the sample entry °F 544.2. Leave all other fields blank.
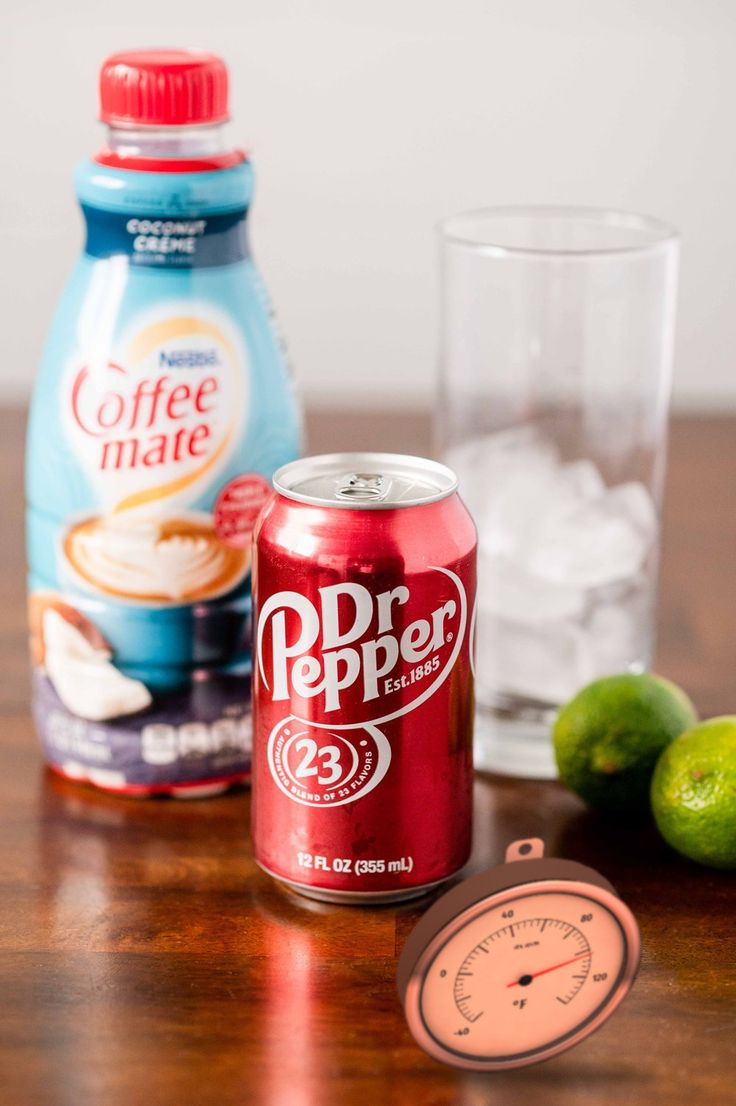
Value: °F 100
